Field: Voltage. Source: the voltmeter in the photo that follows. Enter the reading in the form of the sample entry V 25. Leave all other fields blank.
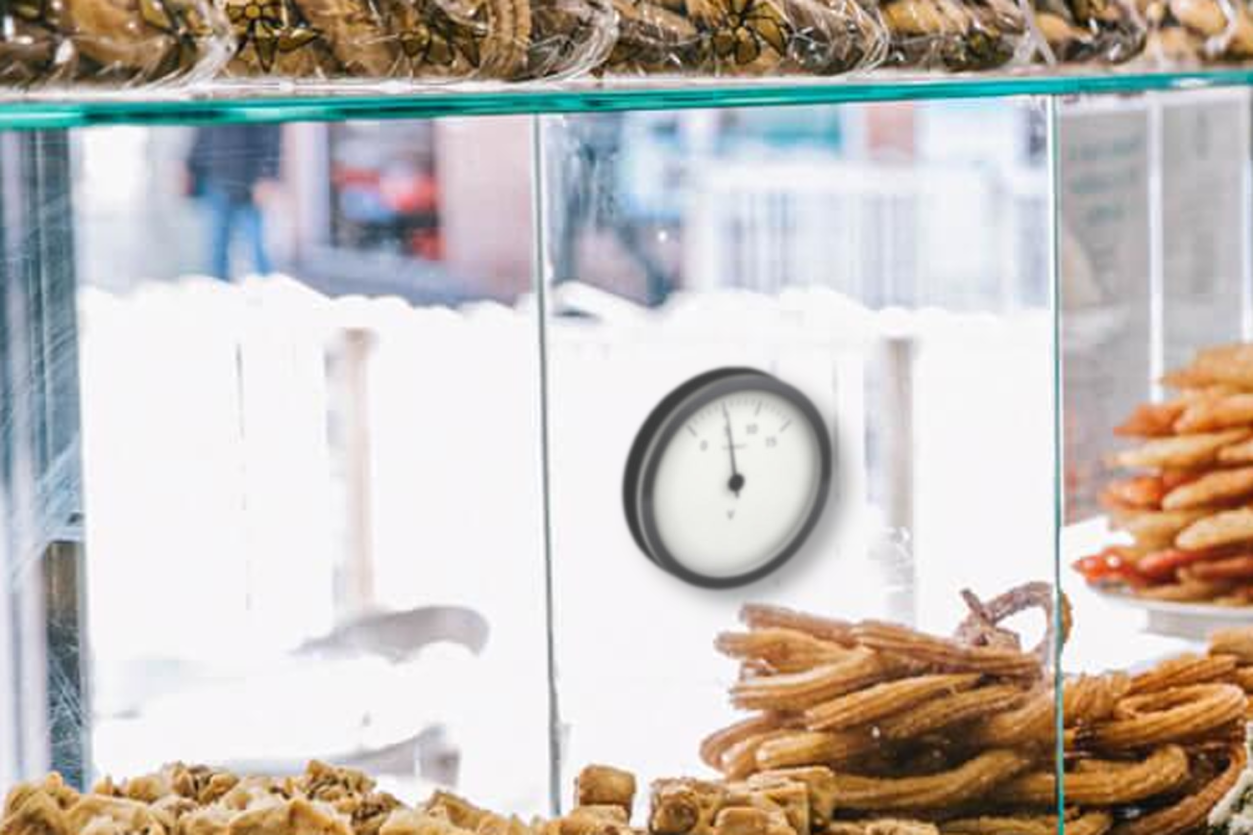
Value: V 5
